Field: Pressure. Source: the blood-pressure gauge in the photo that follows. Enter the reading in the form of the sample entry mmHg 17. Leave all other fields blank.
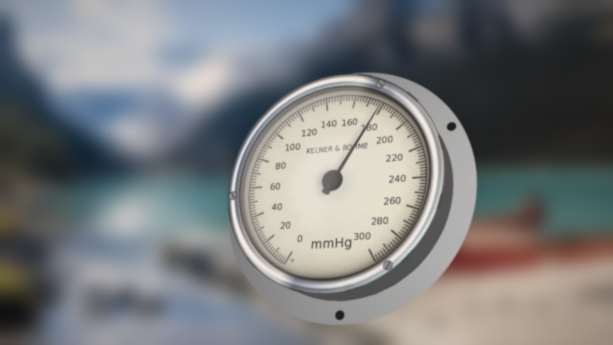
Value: mmHg 180
